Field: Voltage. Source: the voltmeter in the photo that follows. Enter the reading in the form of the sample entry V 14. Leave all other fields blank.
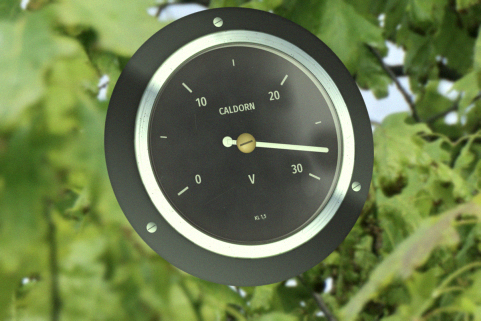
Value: V 27.5
